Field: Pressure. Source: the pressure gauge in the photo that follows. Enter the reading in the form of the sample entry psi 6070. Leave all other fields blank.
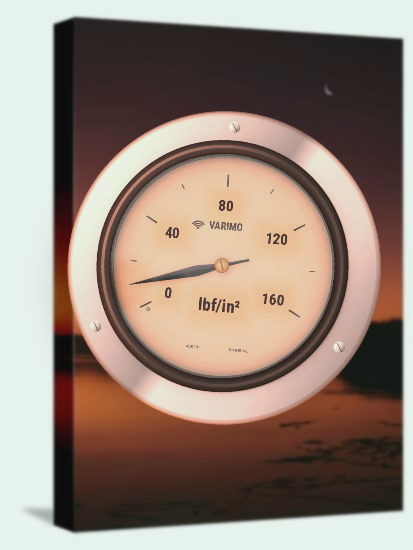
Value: psi 10
